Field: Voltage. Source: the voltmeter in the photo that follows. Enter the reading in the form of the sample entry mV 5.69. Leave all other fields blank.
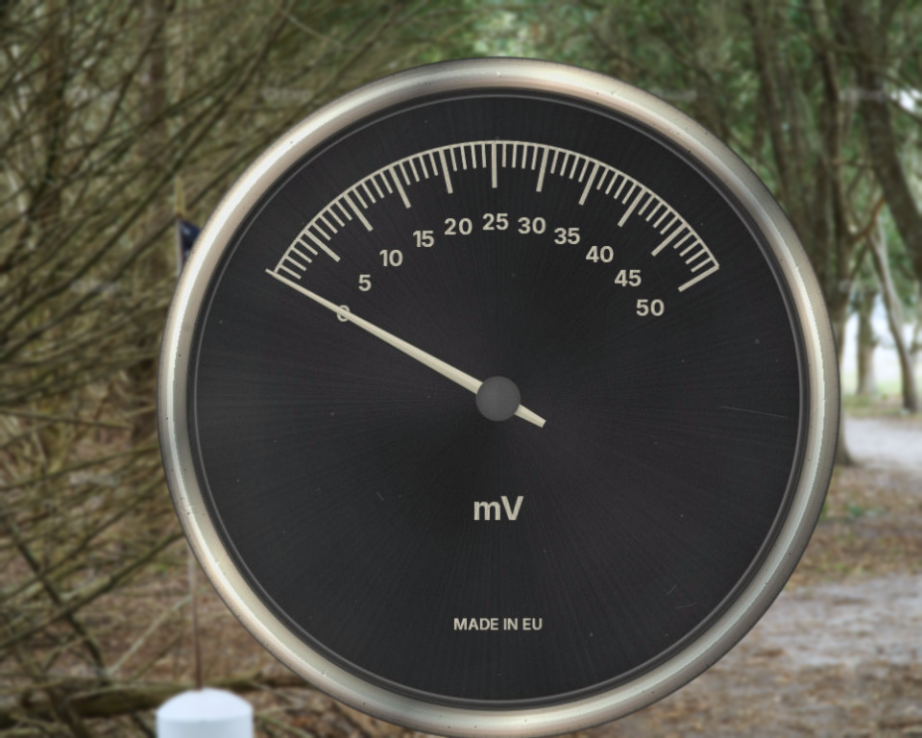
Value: mV 0
